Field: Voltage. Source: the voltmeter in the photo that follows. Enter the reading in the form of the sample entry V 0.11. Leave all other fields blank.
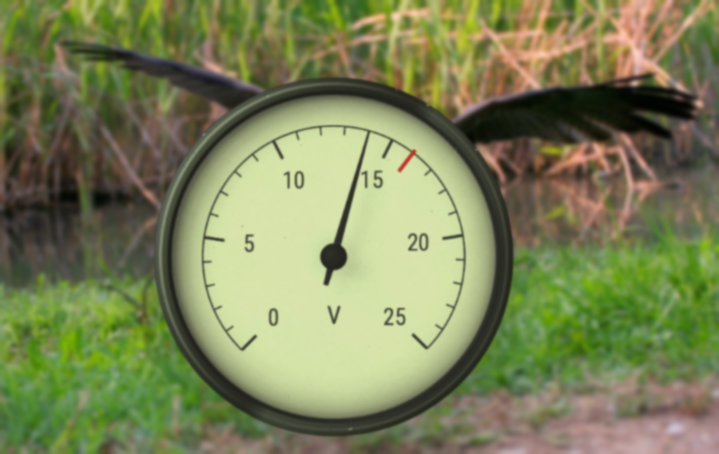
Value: V 14
